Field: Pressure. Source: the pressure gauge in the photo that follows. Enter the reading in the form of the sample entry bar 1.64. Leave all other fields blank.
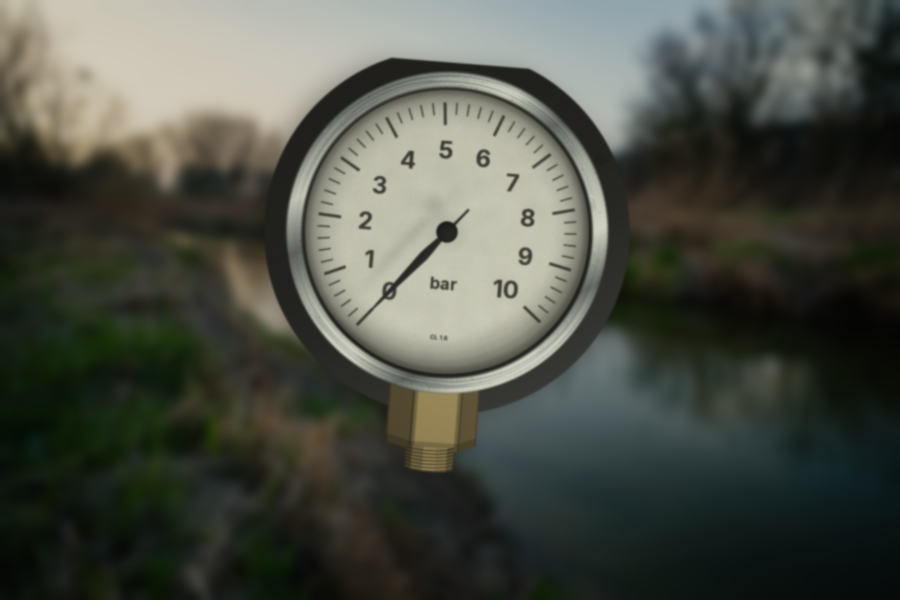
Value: bar 0
